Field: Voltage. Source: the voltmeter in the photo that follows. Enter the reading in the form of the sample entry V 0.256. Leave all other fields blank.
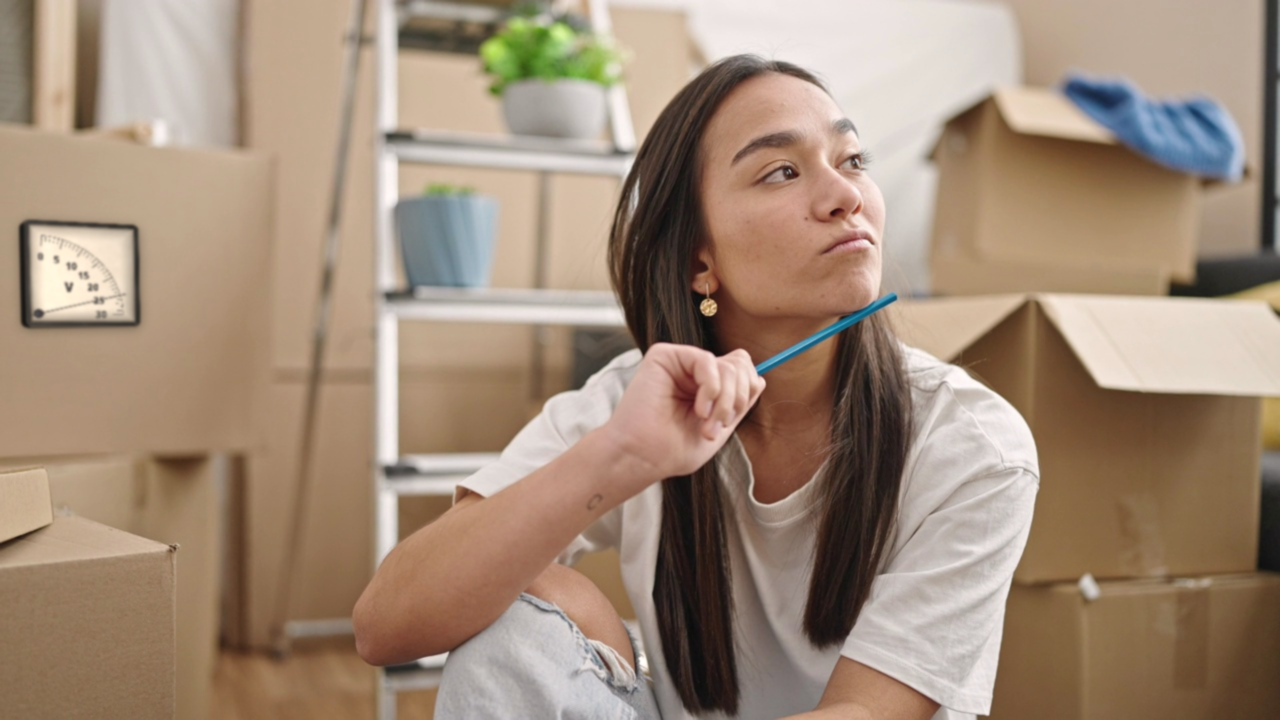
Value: V 25
